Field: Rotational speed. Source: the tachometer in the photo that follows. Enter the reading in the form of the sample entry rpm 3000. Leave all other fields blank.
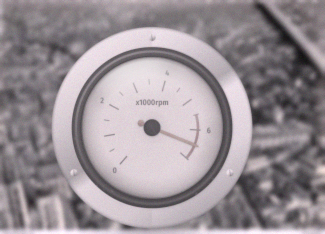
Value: rpm 6500
